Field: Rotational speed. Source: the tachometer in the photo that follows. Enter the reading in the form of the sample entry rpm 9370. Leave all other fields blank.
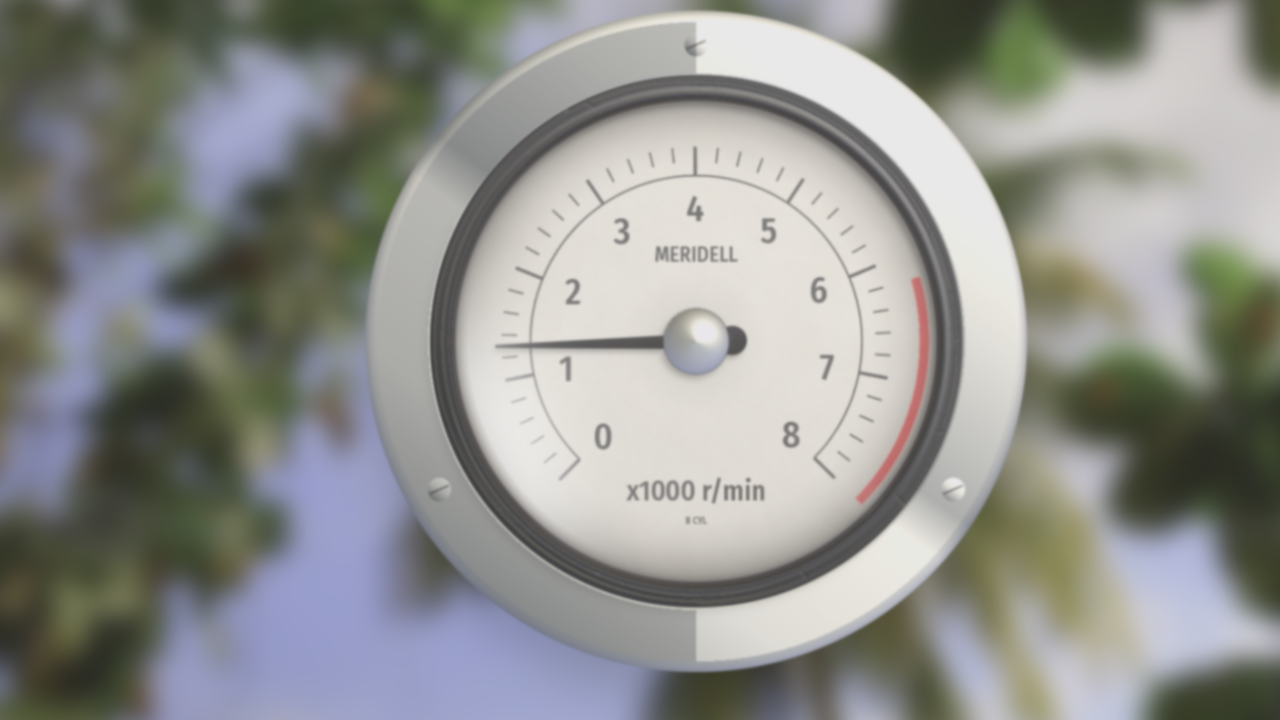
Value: rpm 1300
